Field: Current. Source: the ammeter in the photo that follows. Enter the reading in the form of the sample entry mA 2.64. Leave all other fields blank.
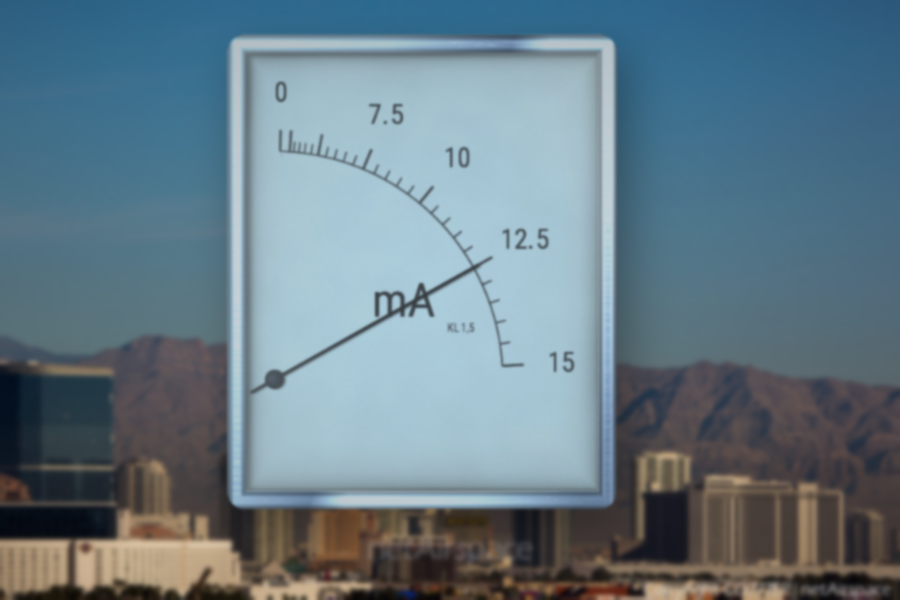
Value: mA 12.5
